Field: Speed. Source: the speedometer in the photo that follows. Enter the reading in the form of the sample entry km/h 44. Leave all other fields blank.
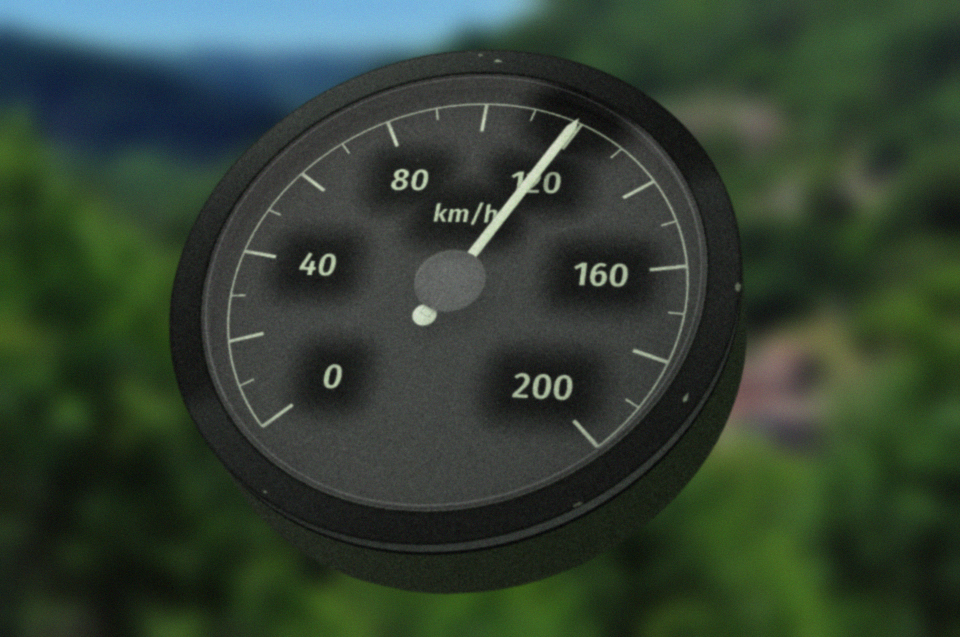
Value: km/h 120
